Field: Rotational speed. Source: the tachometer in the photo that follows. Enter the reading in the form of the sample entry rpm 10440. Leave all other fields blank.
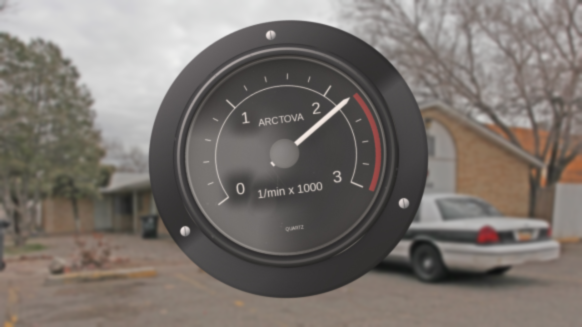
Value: rpm 2200
